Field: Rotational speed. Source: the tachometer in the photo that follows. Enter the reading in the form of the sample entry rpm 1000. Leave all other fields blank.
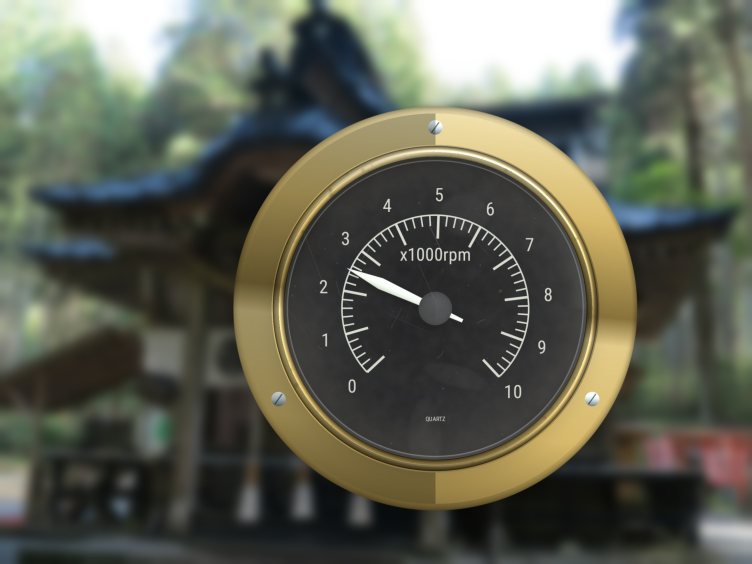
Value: rpm 2500
